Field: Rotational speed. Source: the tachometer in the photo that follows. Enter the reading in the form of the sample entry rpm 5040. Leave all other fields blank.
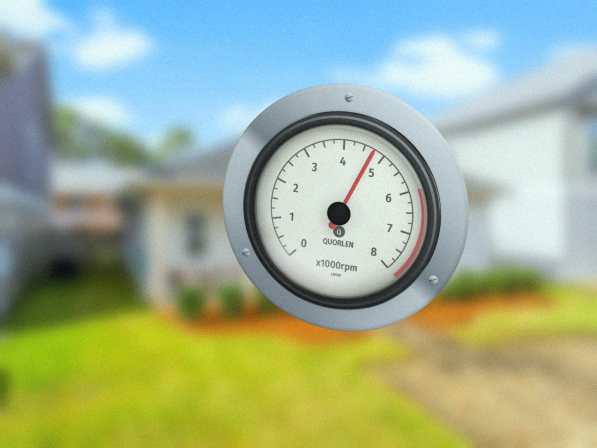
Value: rpm 4750
